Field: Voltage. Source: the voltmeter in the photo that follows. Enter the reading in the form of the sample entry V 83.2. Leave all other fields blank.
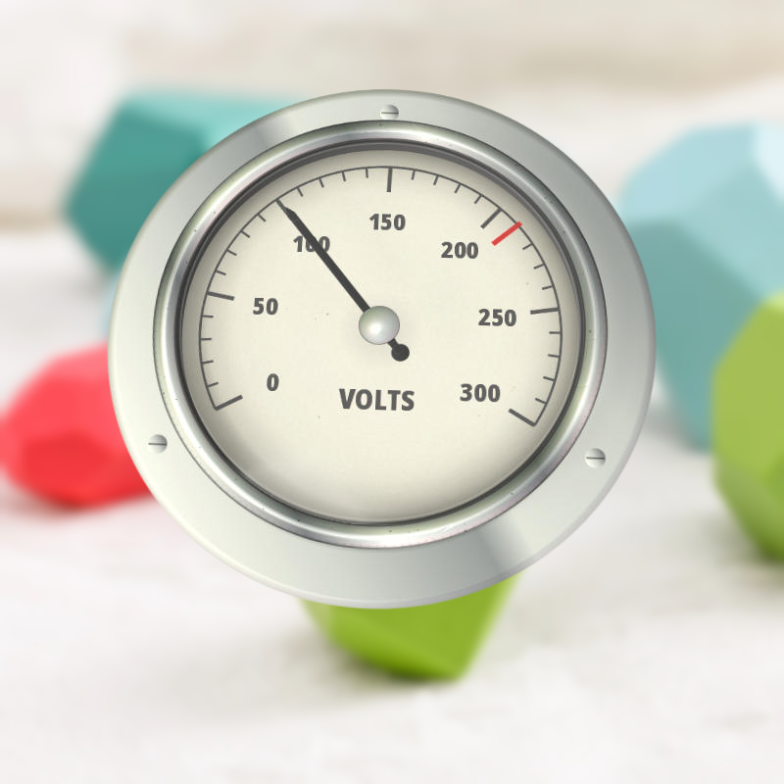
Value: V 100
